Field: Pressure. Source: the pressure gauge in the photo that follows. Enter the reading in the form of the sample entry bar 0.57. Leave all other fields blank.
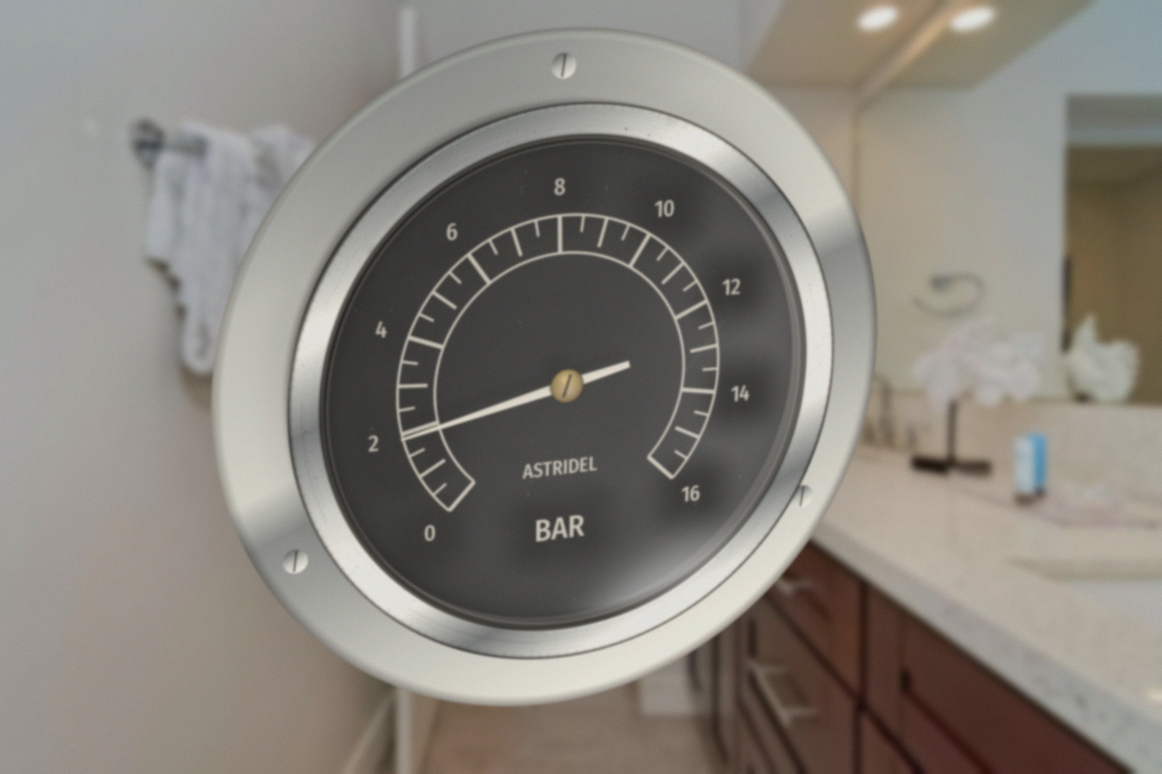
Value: bar 2
